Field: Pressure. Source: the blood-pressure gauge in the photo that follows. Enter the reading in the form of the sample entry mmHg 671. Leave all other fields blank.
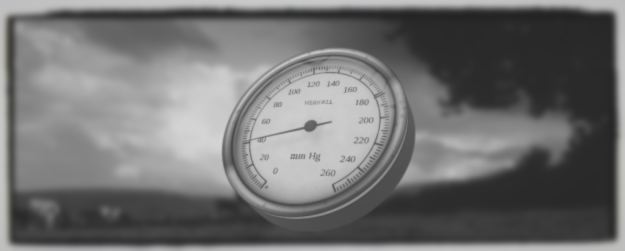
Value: mmHg 40
